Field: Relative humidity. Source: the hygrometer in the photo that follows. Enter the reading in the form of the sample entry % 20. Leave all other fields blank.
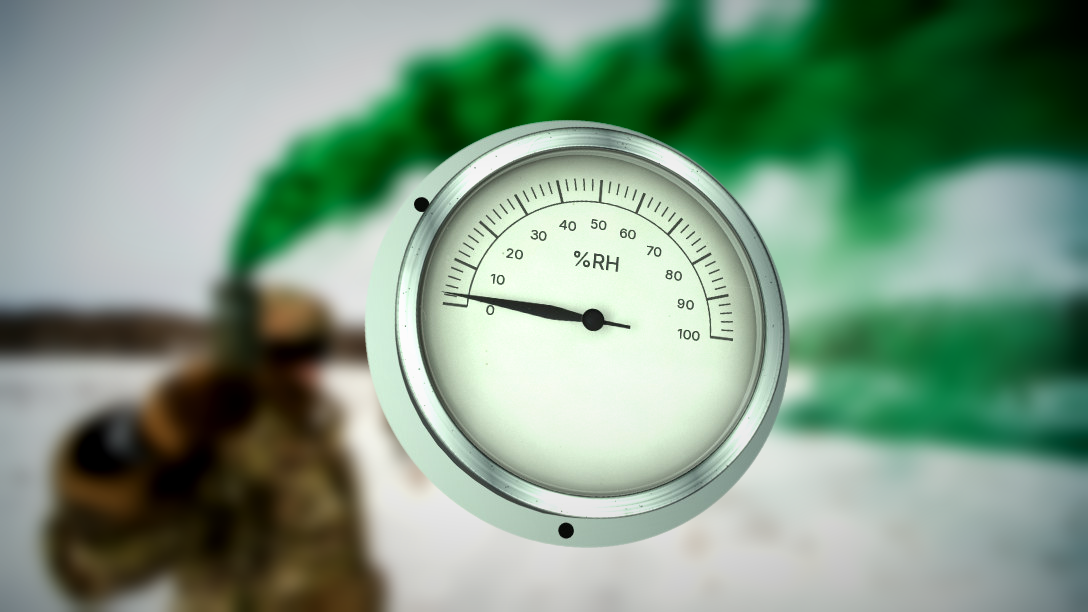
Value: % 2
